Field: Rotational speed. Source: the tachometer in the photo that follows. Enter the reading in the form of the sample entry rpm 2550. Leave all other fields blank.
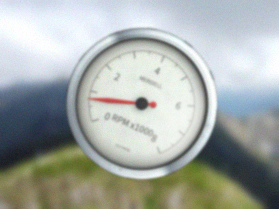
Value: rpm 750
